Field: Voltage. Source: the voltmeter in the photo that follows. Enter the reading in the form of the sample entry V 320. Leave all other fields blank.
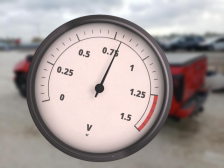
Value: V 0.8
